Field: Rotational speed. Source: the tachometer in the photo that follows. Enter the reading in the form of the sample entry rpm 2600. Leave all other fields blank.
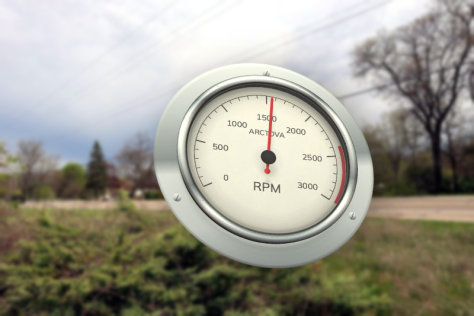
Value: rpm 1550
